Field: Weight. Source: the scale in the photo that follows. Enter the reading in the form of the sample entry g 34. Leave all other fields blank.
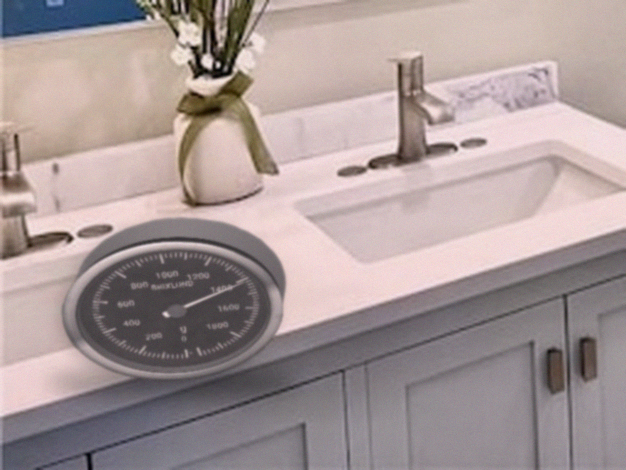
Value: g 1400
